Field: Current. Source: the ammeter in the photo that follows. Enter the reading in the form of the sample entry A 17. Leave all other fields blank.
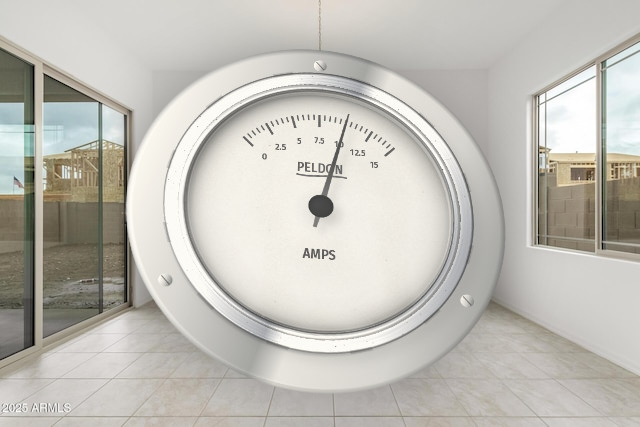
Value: A 10
